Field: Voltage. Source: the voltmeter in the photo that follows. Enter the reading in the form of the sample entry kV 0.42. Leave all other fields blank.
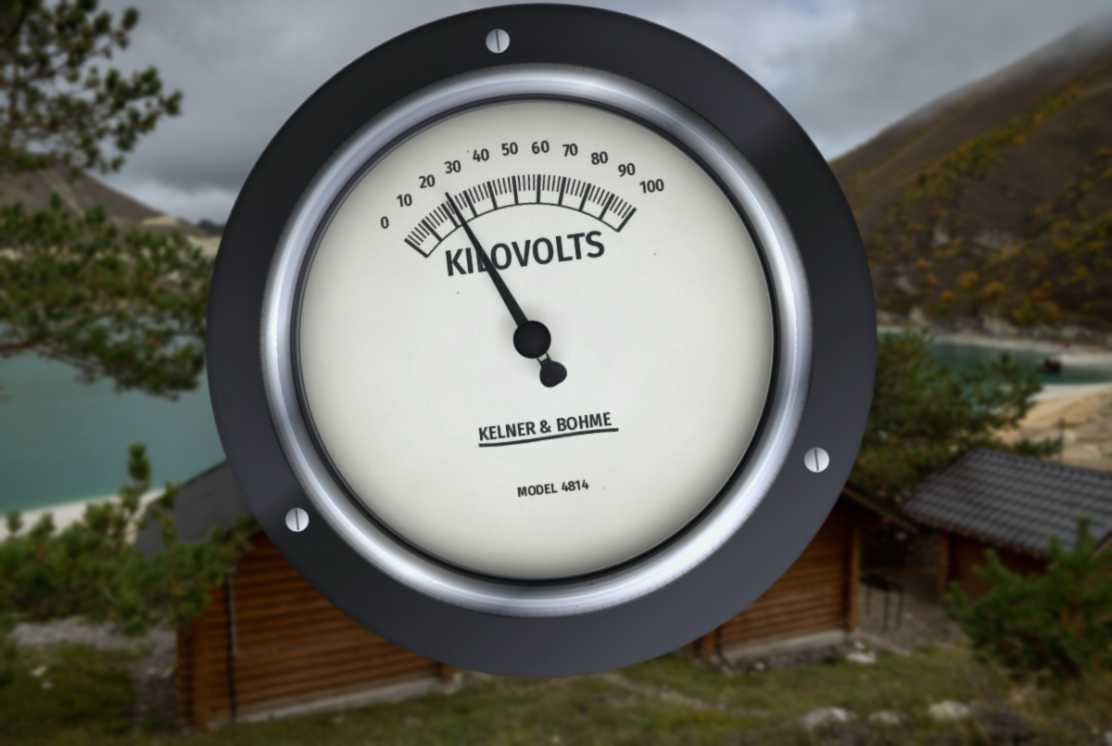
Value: kV 24
